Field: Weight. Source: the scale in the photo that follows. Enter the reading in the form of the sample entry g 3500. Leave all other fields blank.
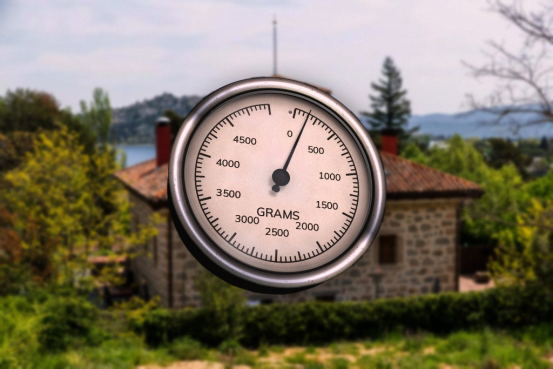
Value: g 150
